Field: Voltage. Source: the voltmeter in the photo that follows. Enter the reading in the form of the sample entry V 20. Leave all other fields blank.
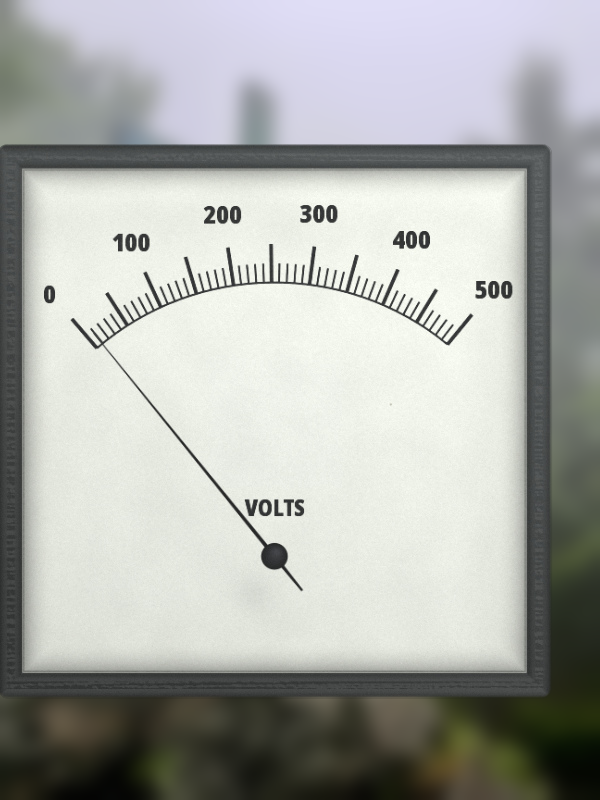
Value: V 10
